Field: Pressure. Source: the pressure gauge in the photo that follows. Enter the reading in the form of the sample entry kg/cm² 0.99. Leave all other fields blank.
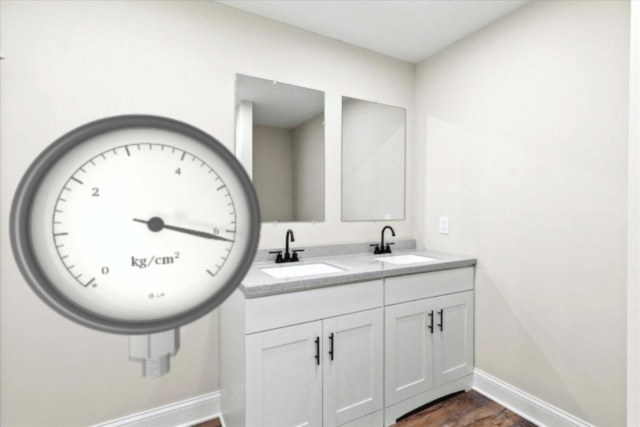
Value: kg/cm² 6.2
